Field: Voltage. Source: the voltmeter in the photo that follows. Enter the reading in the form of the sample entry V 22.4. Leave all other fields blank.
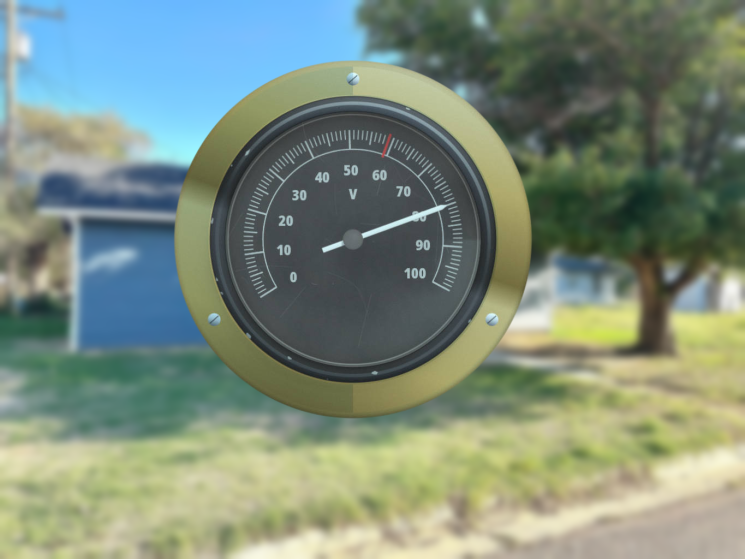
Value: V 80
